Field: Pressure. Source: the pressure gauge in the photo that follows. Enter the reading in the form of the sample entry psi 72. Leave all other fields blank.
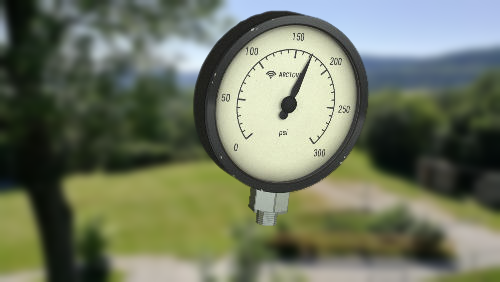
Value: psi 170
